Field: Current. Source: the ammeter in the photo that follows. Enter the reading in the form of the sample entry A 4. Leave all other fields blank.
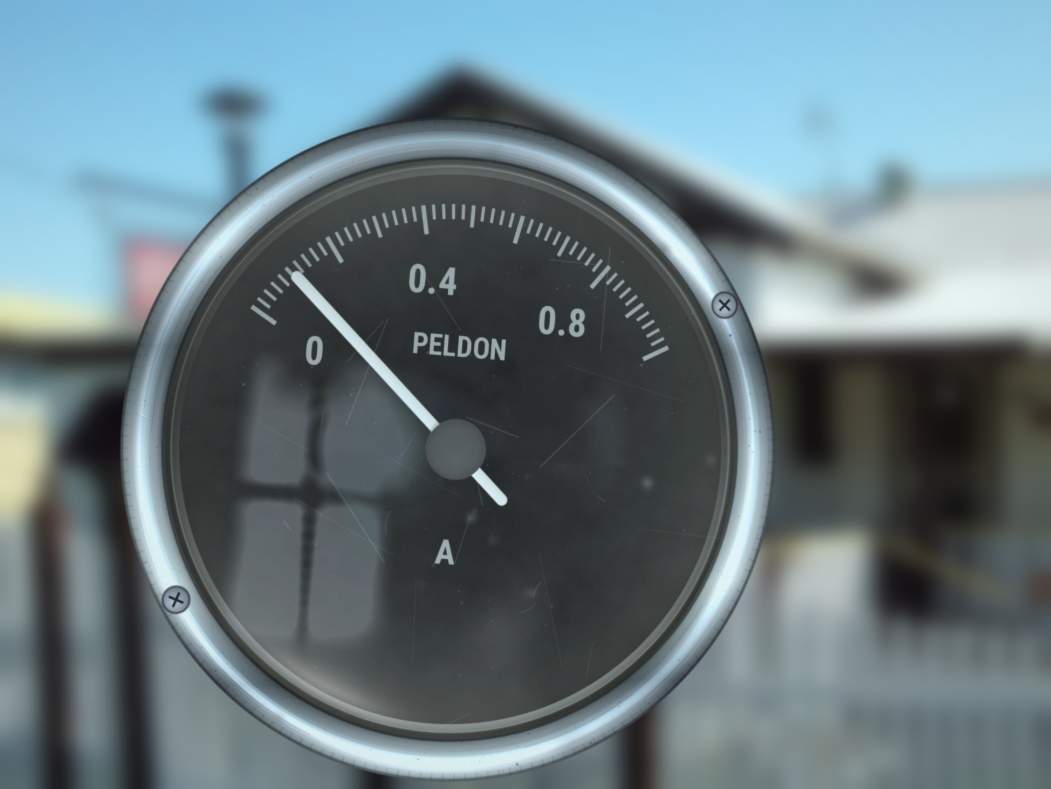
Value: A 0.1
